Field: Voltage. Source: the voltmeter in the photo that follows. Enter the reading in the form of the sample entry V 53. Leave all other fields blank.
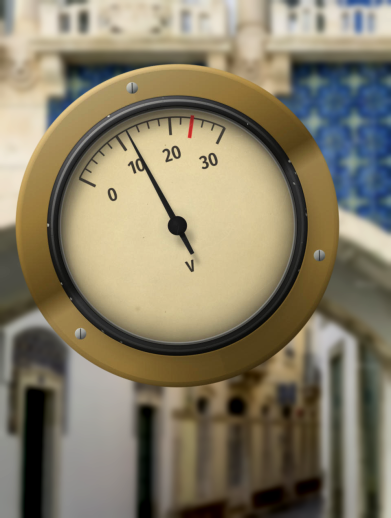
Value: V 12
